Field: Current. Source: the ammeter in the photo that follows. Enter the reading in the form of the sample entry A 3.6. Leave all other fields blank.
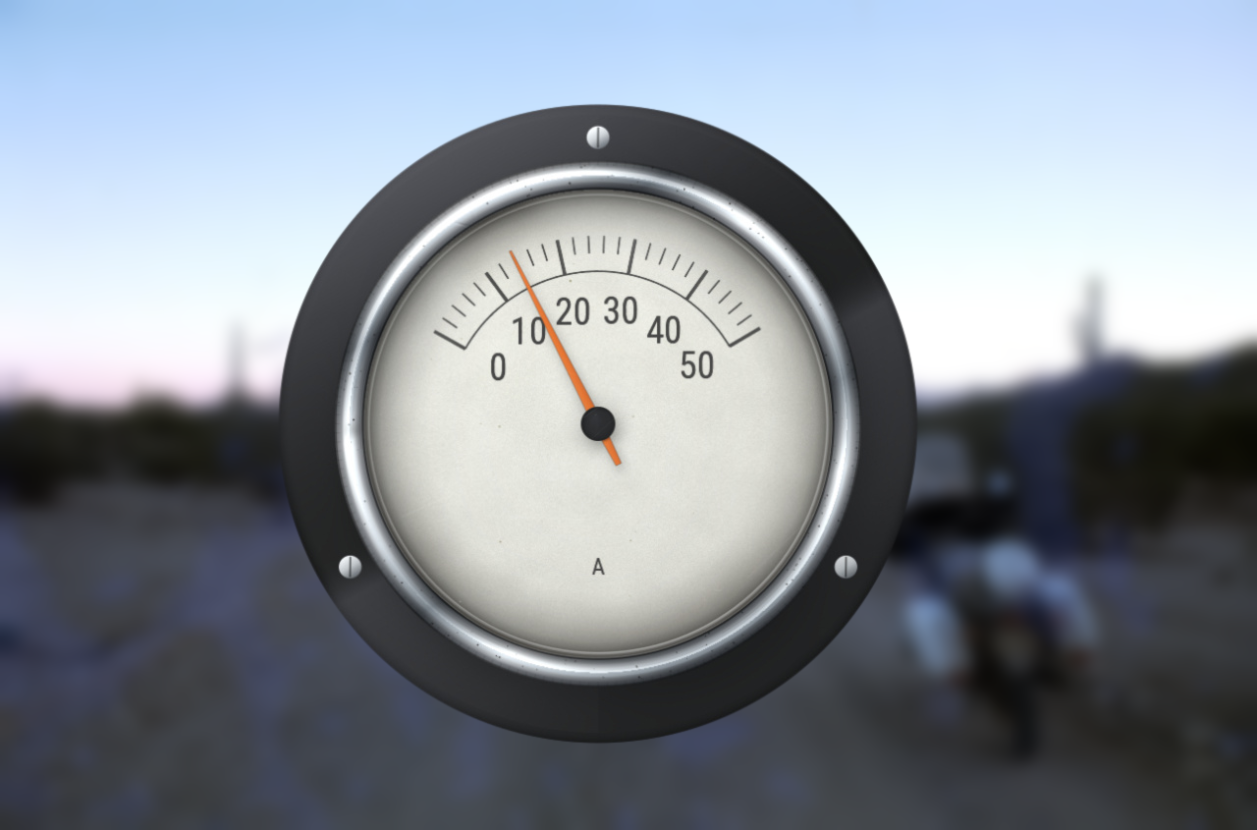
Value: A 14
